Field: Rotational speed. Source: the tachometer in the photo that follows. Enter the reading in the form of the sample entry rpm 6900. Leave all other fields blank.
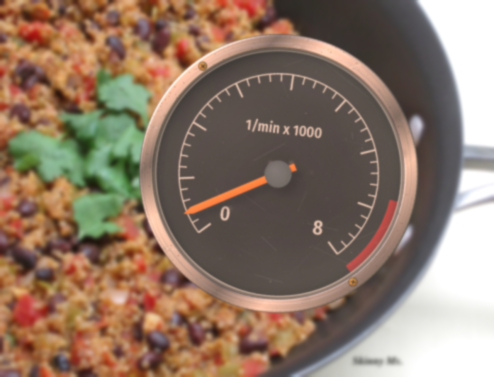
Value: rpm 400
